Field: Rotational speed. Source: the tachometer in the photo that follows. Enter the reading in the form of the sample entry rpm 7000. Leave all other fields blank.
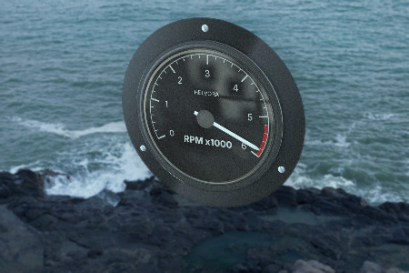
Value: rpm 5800
